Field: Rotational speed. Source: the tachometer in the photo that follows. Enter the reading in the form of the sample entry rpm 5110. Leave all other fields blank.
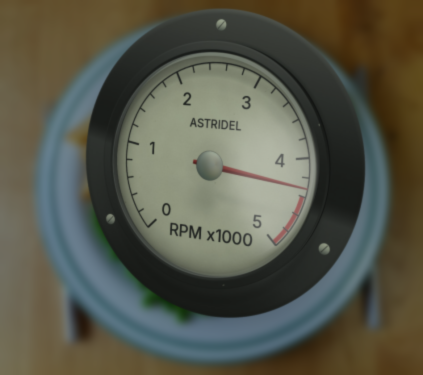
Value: rpm 4300
